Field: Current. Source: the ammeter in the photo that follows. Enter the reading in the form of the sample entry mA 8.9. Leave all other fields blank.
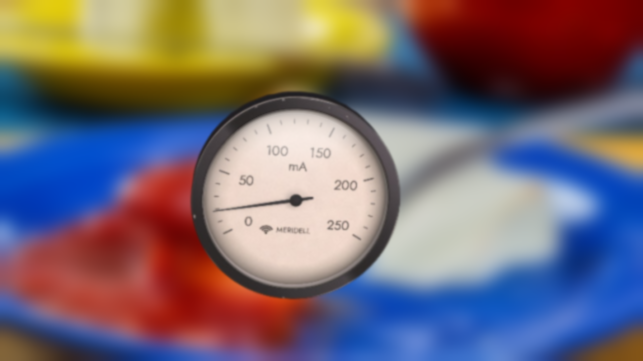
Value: mA 20
